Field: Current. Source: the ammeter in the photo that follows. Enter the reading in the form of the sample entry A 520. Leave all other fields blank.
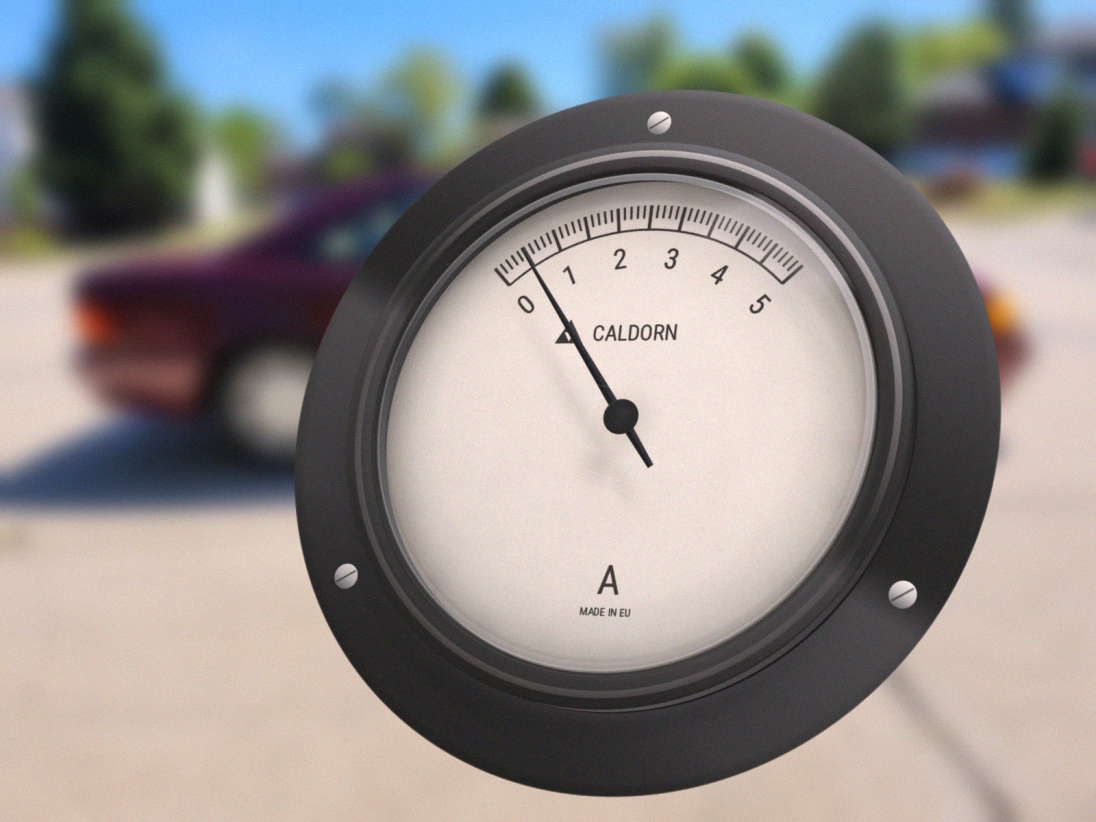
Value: A 0.5
